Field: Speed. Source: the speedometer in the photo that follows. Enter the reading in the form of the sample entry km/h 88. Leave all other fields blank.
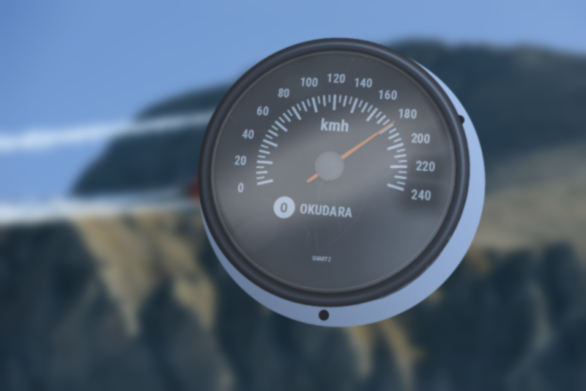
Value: km/h 180
